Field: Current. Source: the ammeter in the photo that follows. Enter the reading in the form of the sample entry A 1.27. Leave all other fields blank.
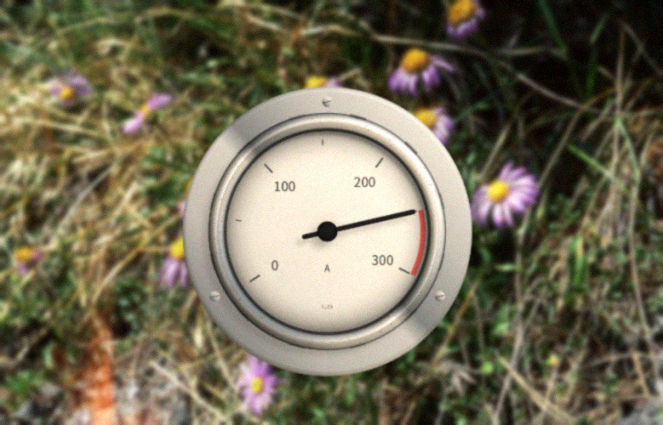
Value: A 250
